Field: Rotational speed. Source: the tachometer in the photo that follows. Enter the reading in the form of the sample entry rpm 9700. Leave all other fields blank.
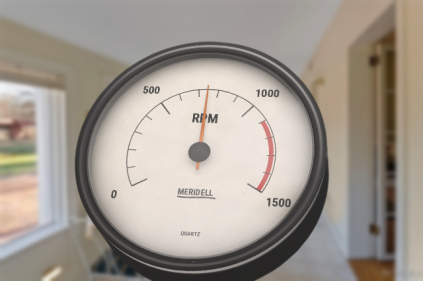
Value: rpm 750
